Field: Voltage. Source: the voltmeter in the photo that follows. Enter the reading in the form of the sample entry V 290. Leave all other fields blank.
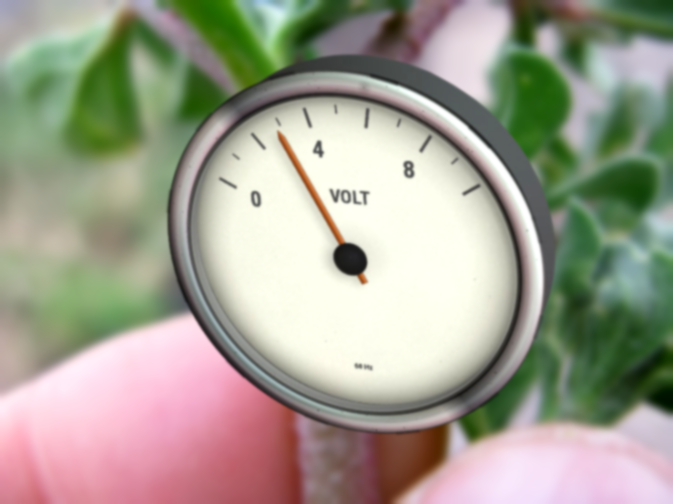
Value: V 3
